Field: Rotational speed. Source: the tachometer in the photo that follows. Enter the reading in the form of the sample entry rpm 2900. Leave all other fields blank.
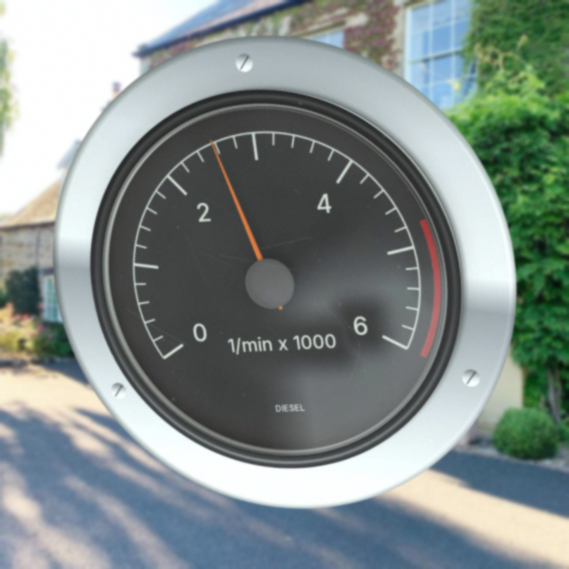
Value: rpm 2600
